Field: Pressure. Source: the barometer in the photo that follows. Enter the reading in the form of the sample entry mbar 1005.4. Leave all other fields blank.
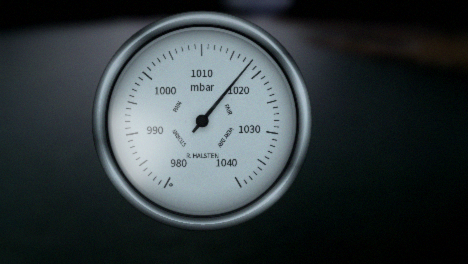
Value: mbar 1018
